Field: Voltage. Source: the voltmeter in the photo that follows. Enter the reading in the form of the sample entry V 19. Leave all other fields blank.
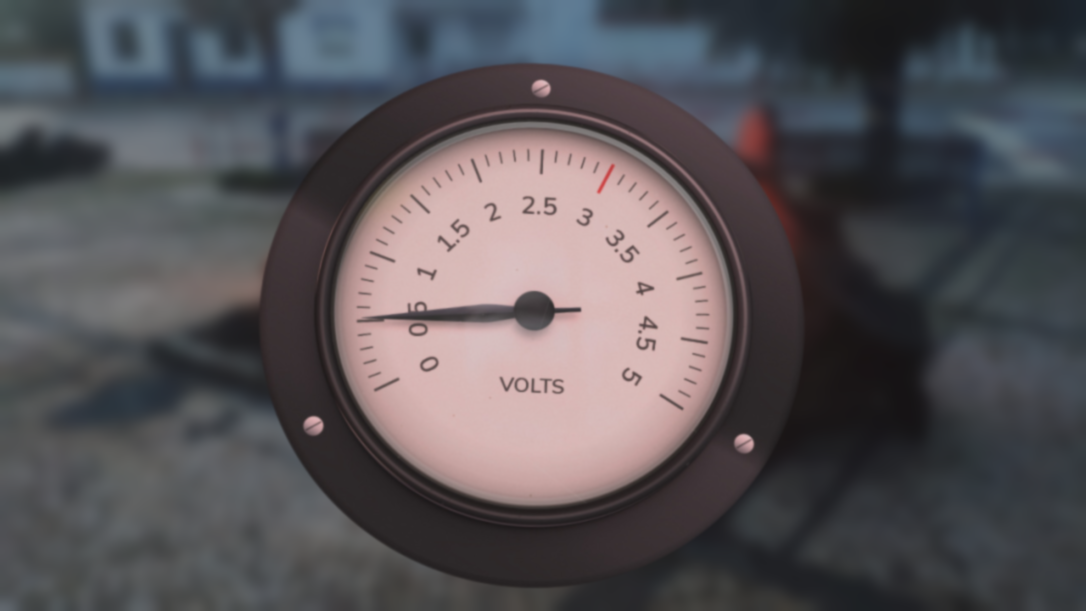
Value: V 0.5
